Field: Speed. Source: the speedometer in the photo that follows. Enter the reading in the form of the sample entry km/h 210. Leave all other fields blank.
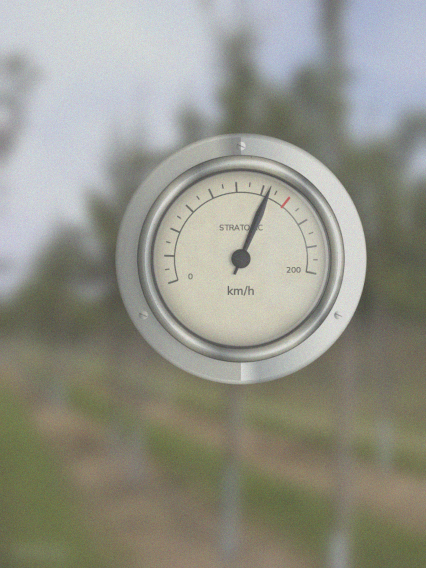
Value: km/h 125
